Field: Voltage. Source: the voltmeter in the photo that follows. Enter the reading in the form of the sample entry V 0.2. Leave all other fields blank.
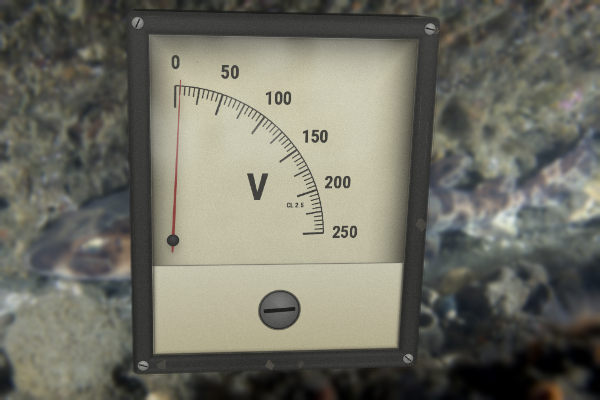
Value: V 5
